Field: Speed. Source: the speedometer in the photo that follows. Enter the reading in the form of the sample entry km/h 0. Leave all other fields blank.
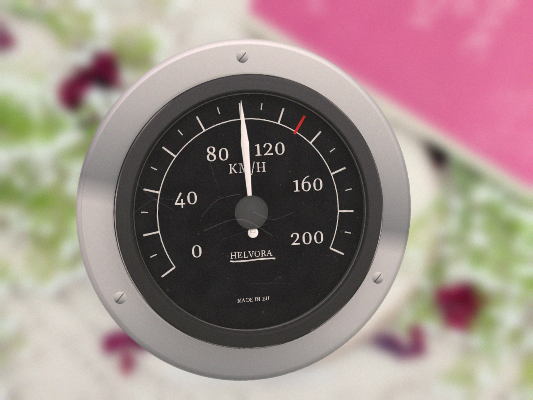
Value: km/h 100
